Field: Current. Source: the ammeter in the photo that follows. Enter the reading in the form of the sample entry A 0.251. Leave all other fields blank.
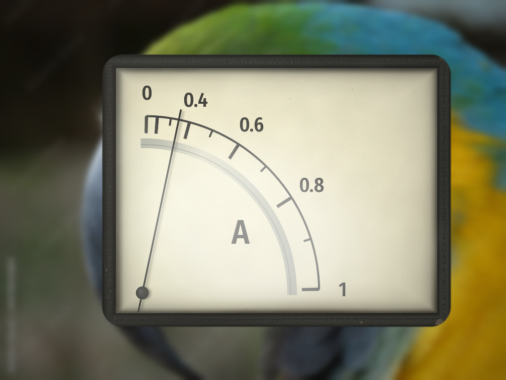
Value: A 0.35
